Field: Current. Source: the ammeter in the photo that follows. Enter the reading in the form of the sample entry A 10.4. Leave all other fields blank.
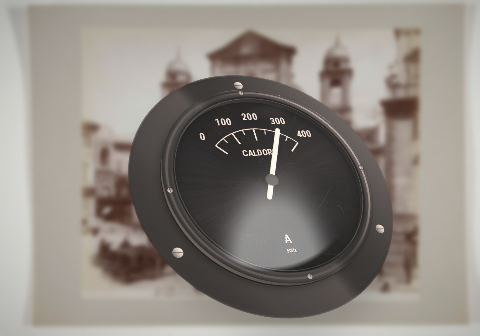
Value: A 300
